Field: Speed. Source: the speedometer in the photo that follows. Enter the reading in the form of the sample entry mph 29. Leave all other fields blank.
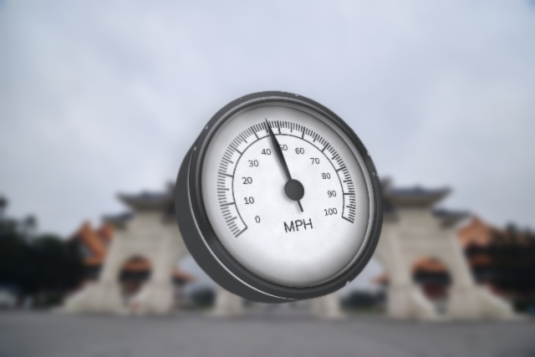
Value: mph 45
